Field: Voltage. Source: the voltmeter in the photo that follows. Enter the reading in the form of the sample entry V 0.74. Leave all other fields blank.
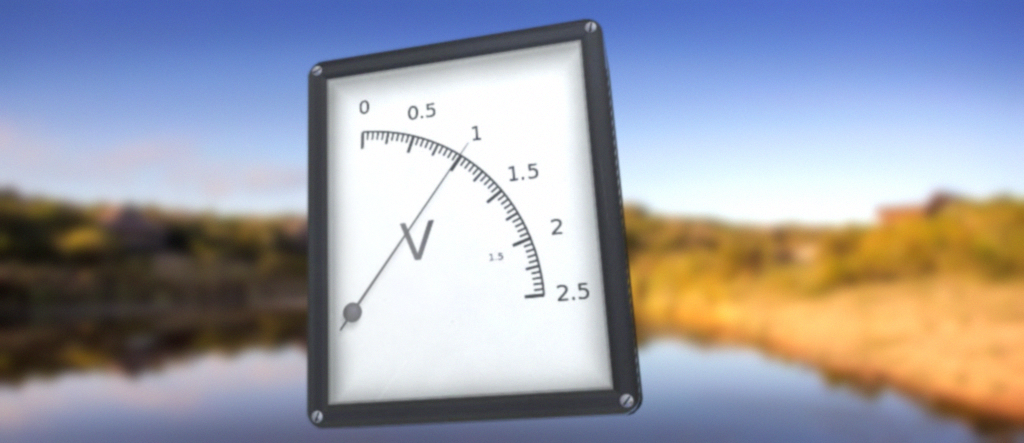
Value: V 1
